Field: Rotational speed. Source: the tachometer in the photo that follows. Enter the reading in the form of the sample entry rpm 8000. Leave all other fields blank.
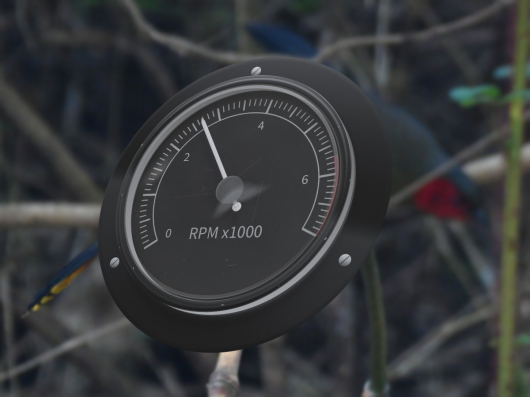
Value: rpm 2700
